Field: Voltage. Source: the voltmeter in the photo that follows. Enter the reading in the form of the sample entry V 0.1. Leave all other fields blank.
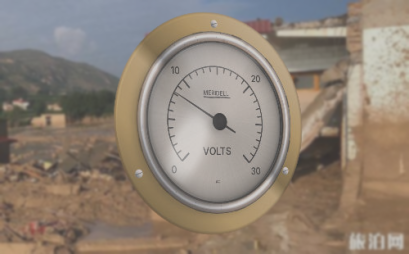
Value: V 8
